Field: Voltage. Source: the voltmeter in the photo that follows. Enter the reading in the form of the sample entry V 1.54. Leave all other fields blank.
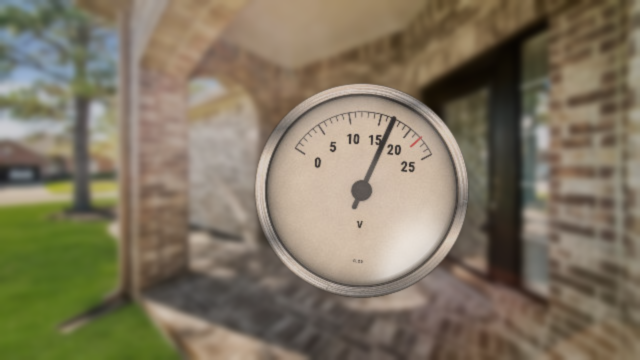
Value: V 17
